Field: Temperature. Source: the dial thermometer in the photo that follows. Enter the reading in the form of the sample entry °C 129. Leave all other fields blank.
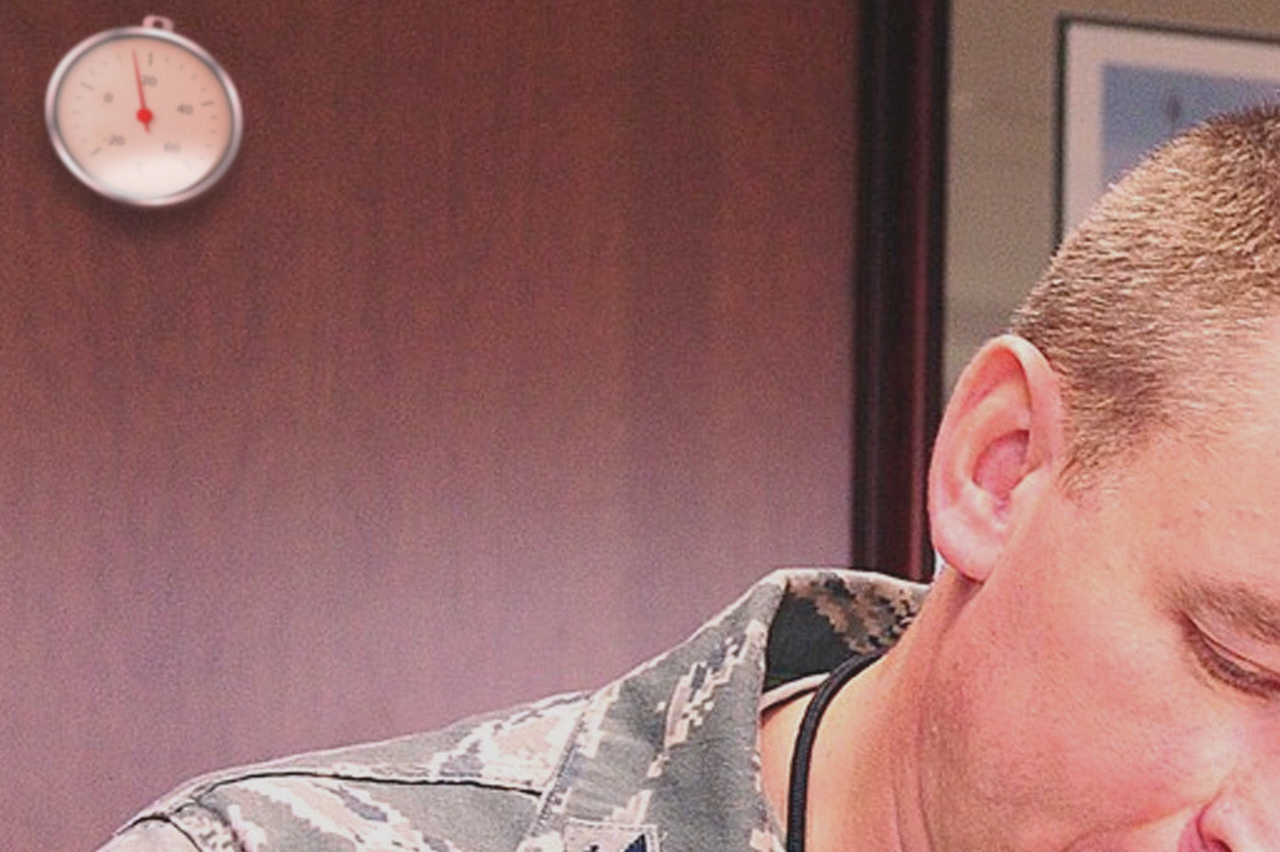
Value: °C 16
